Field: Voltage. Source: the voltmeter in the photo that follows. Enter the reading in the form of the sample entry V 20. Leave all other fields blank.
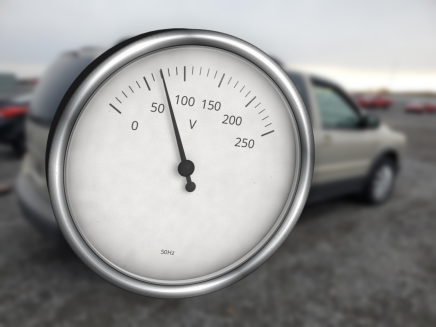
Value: V 70
